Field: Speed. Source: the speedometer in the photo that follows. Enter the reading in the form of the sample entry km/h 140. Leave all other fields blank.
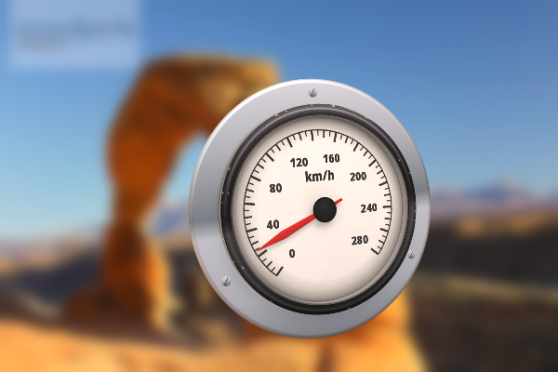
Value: km/h 25
